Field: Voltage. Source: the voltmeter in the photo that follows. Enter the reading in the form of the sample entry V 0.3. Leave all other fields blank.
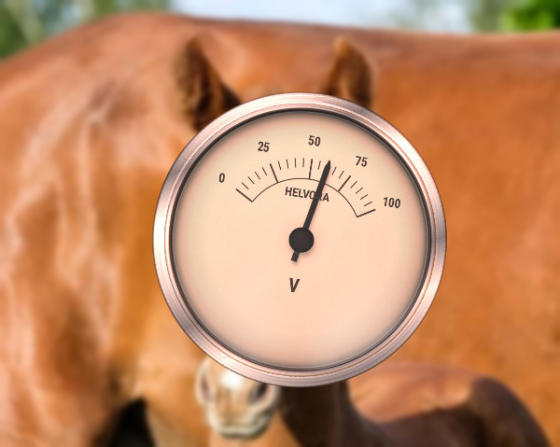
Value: V 60
